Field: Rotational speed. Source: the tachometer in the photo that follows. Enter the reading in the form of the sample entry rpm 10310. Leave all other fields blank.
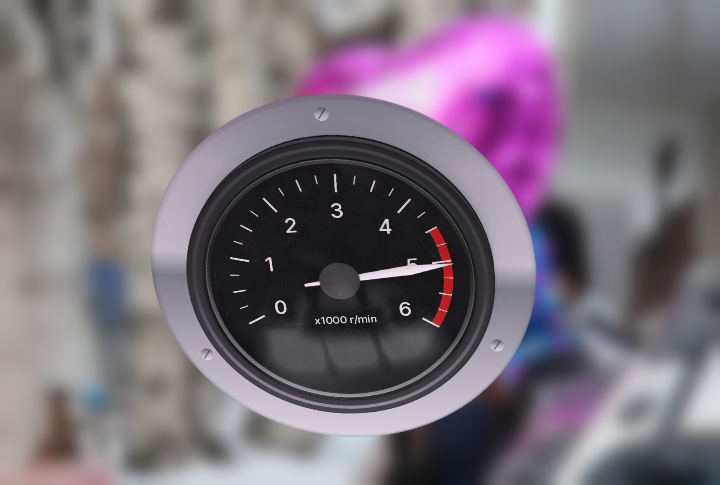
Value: rpm 5000
